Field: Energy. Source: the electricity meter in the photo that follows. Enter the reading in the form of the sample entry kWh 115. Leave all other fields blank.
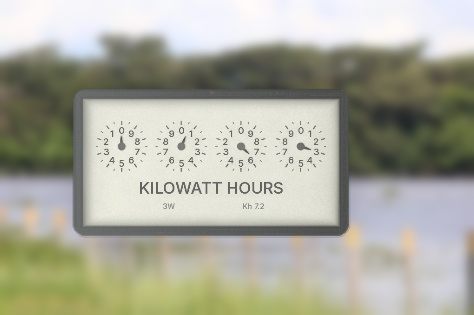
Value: kWh 63
